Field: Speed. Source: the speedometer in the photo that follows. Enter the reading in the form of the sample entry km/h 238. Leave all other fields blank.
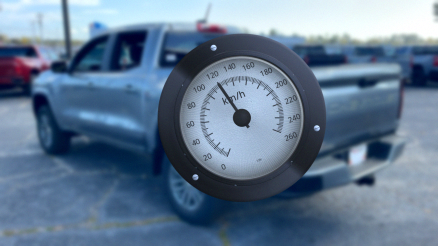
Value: km/h 120
